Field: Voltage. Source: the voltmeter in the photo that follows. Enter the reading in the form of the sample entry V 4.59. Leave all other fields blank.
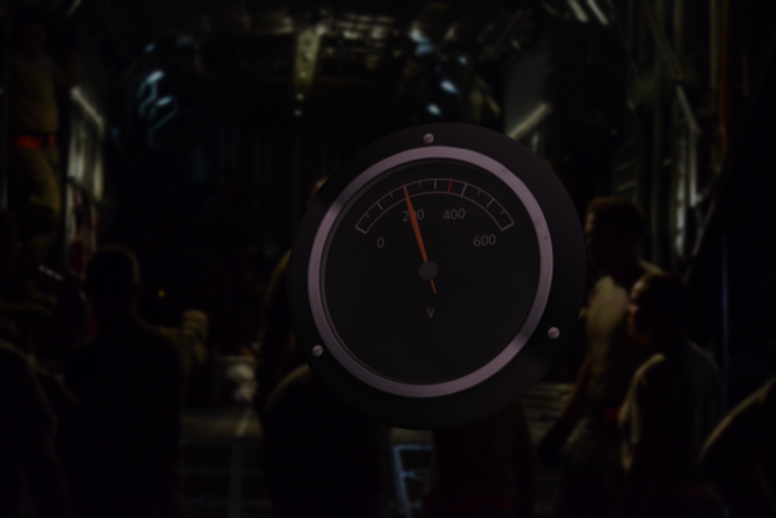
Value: V 200
